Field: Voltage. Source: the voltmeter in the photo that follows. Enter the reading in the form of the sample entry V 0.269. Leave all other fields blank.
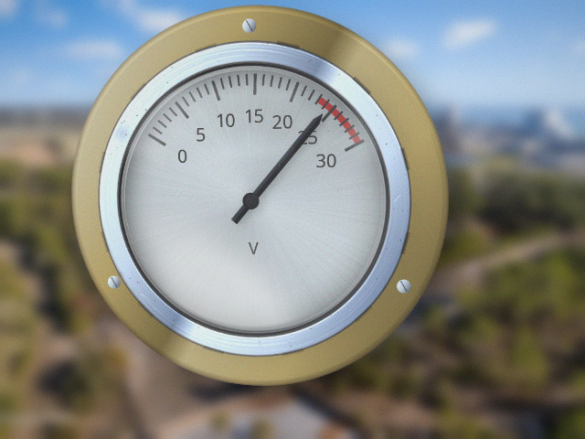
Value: V 24.5
